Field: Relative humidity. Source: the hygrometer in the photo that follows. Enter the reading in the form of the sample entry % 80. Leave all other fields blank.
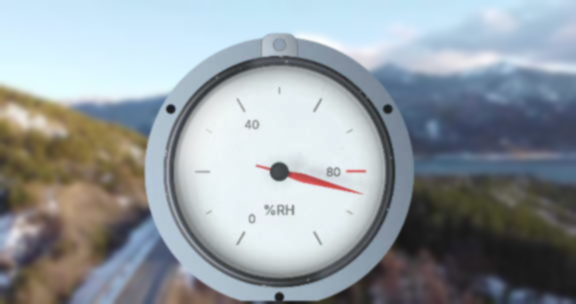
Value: % 85
